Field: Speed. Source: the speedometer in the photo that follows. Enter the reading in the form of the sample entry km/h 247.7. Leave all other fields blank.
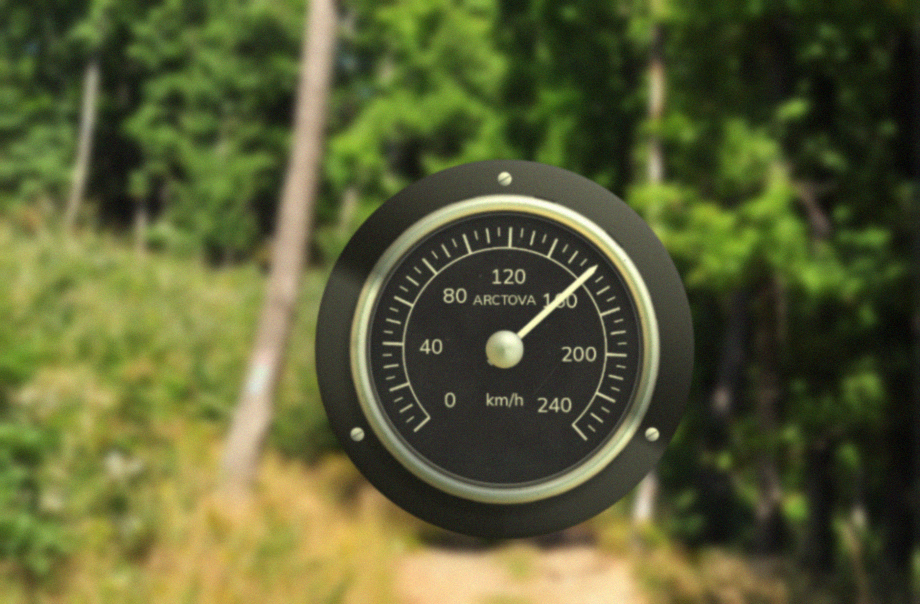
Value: km/h 160
